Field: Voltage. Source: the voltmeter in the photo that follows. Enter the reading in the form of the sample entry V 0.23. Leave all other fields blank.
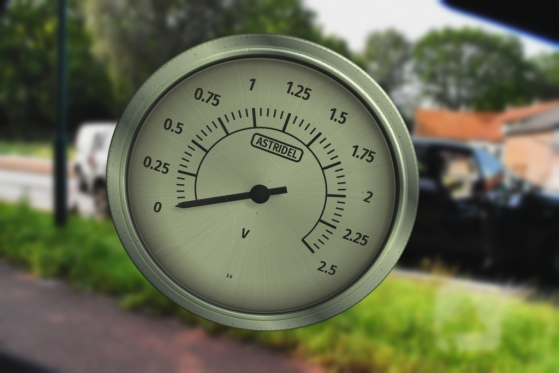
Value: V 0
